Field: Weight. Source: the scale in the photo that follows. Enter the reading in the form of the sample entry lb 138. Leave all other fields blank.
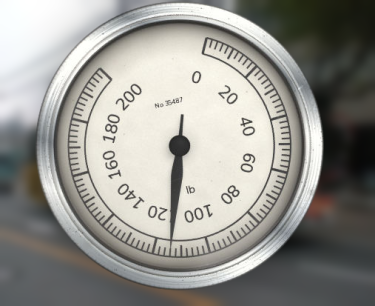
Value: lb 114
